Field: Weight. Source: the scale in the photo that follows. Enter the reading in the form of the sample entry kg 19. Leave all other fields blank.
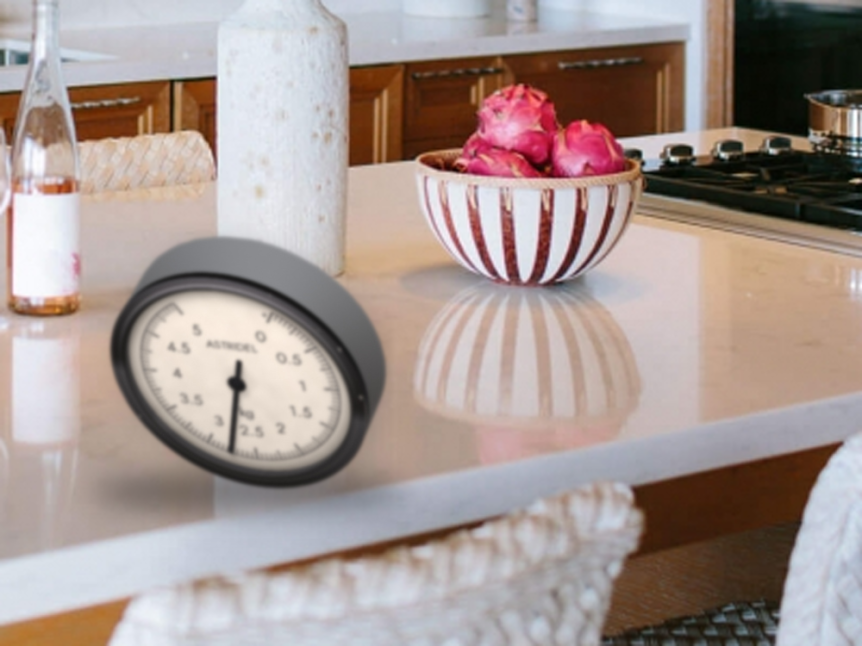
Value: kg 2.75
